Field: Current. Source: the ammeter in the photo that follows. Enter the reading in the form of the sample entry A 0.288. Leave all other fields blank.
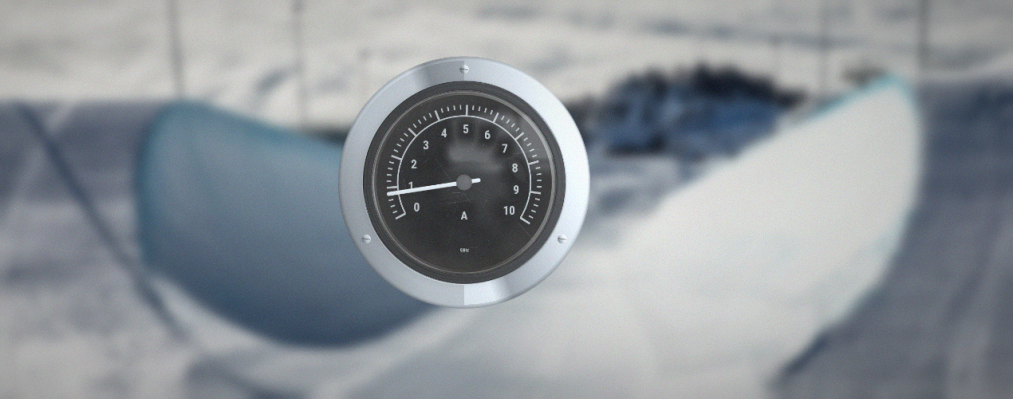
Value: A 0.8
